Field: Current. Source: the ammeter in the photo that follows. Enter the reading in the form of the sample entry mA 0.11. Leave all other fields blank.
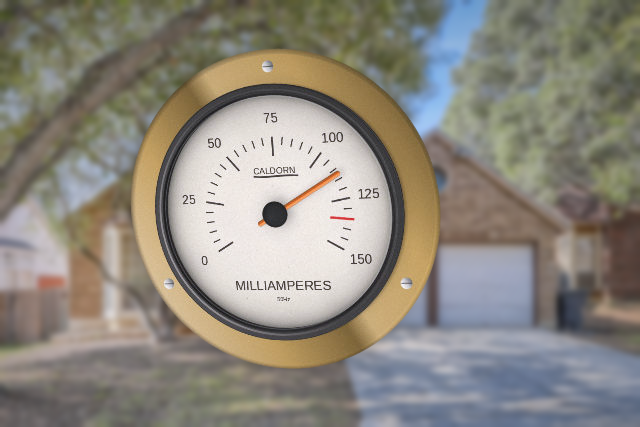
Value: mA 112.5
